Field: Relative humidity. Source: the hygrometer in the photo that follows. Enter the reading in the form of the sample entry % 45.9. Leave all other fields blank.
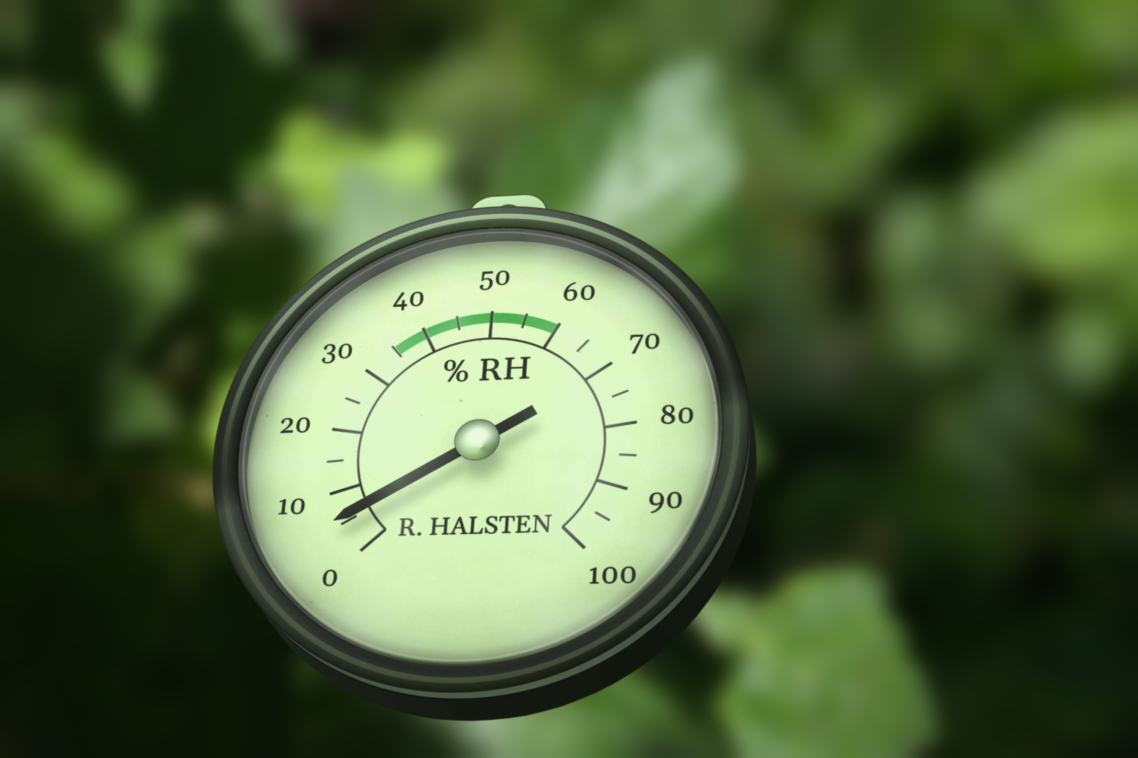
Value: % 5
